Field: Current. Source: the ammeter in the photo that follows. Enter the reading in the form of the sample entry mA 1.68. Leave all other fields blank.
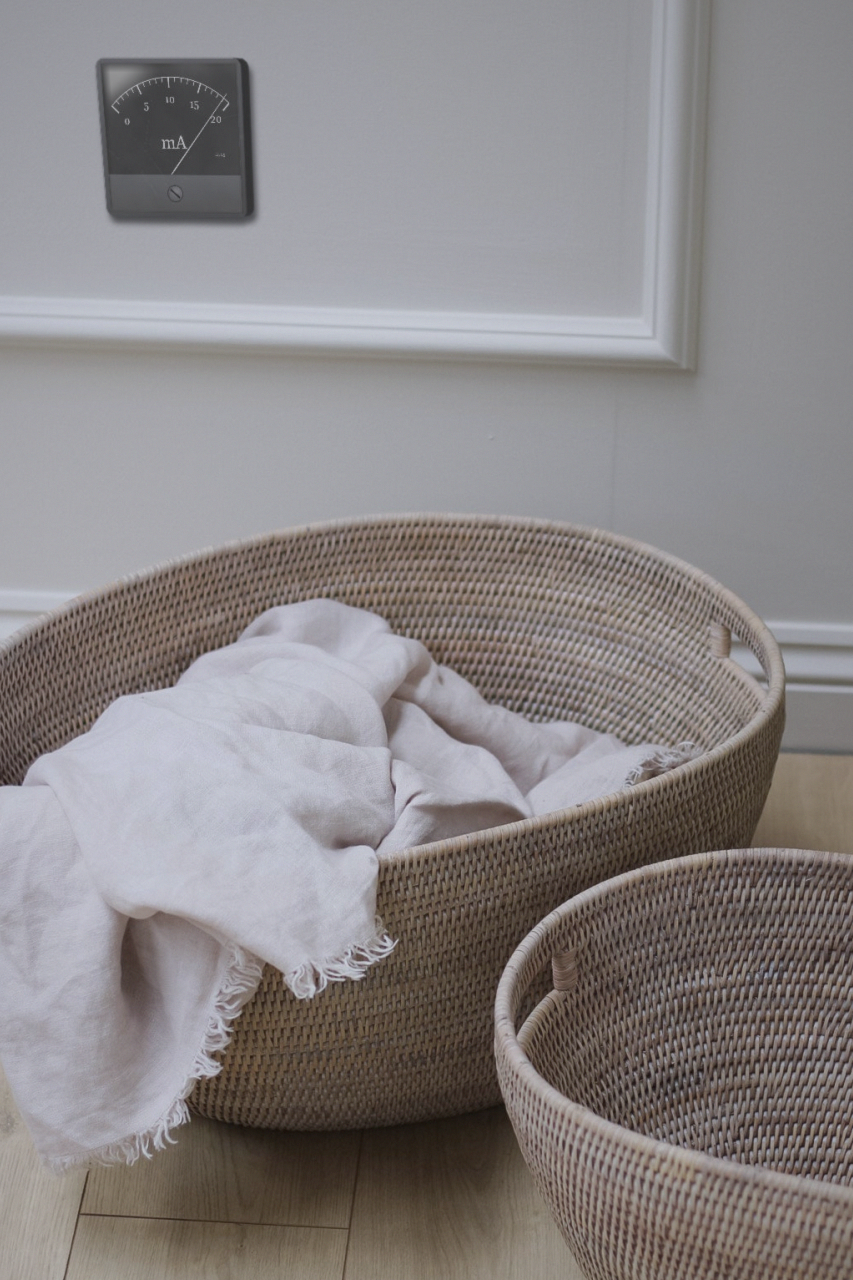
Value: mA 19
